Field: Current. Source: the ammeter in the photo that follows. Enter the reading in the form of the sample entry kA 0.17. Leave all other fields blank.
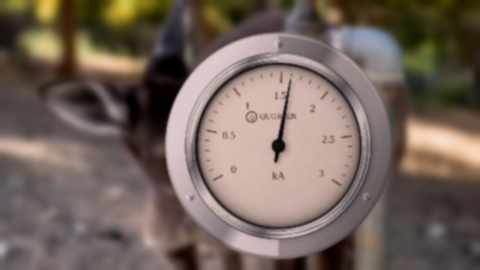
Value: kA 1.6
